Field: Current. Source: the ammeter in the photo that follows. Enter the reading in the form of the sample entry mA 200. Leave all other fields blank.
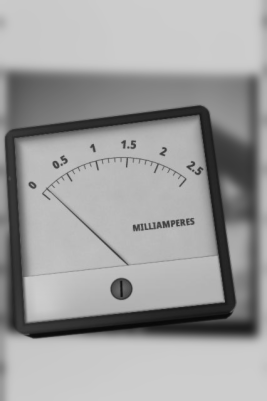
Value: mA 0.1
